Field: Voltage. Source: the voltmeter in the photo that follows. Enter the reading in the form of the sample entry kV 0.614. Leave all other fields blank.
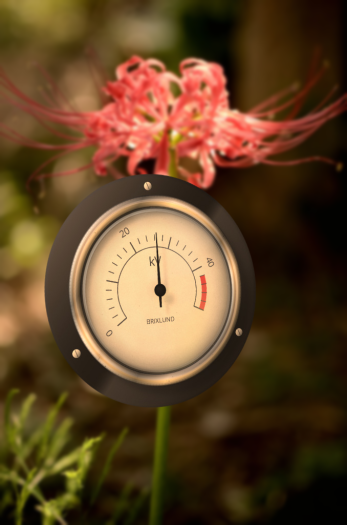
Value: kV 26
